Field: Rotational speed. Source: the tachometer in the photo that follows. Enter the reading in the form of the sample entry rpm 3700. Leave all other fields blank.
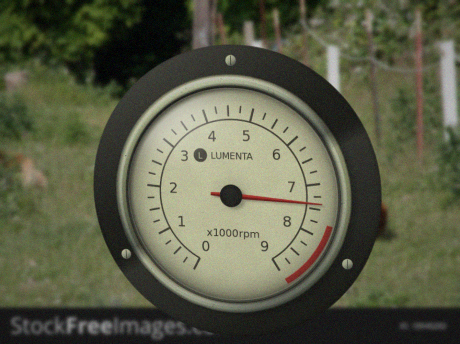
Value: rpm 7375
